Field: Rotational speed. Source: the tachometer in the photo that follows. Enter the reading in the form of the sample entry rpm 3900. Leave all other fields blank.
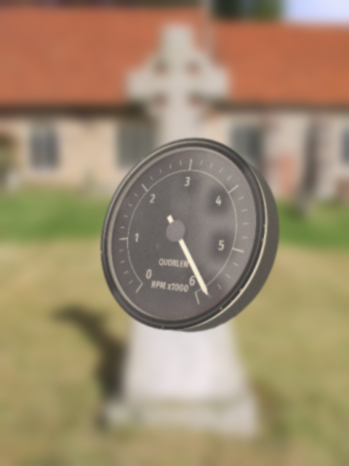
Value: rpm 5800
